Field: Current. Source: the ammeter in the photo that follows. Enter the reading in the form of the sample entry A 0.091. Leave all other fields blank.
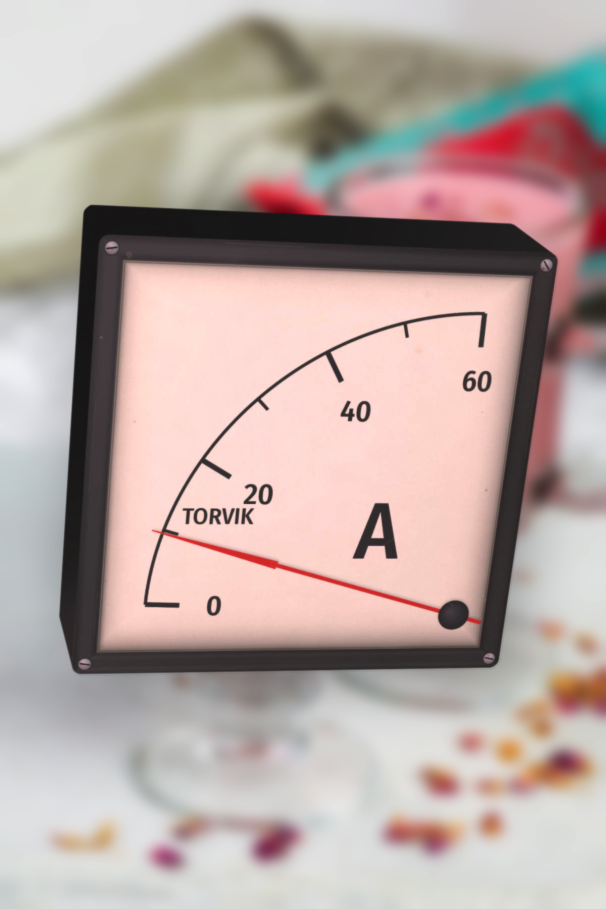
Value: A 10
